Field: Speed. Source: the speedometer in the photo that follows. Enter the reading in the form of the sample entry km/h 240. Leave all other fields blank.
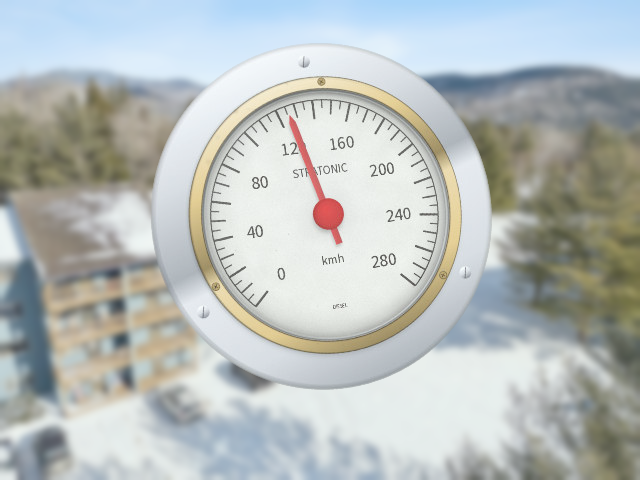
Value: km/h 125
